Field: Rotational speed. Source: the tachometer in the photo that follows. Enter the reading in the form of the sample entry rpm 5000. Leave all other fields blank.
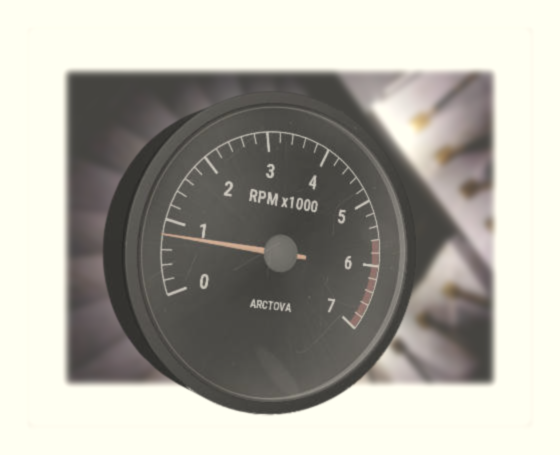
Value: rpm 800
